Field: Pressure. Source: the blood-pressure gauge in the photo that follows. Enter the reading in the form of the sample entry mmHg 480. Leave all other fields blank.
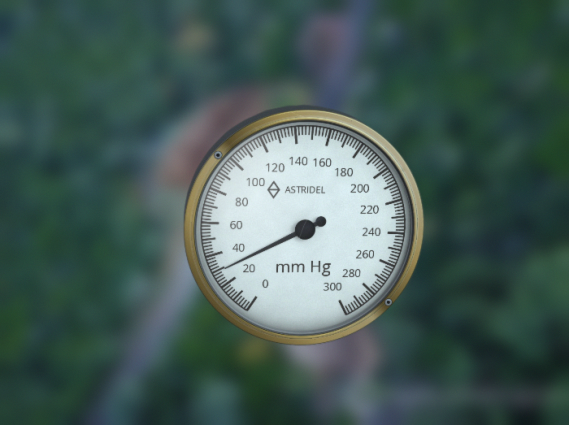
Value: mmHg 30
